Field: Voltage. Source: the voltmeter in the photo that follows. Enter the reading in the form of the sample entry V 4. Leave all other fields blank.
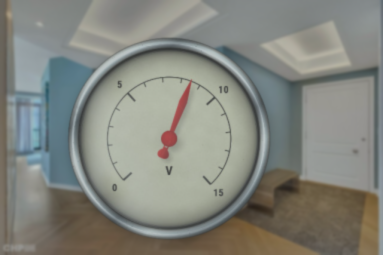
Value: V 8.5
